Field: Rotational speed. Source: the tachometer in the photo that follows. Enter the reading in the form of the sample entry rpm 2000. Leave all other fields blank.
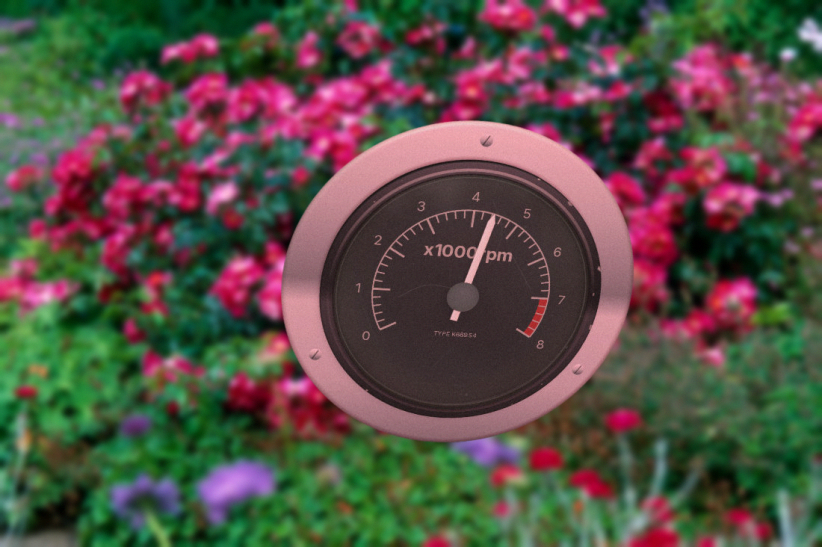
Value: rpm 4400
